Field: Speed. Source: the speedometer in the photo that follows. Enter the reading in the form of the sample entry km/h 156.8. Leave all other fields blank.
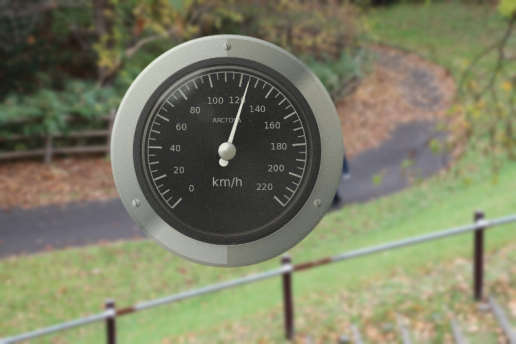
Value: km/h 125
